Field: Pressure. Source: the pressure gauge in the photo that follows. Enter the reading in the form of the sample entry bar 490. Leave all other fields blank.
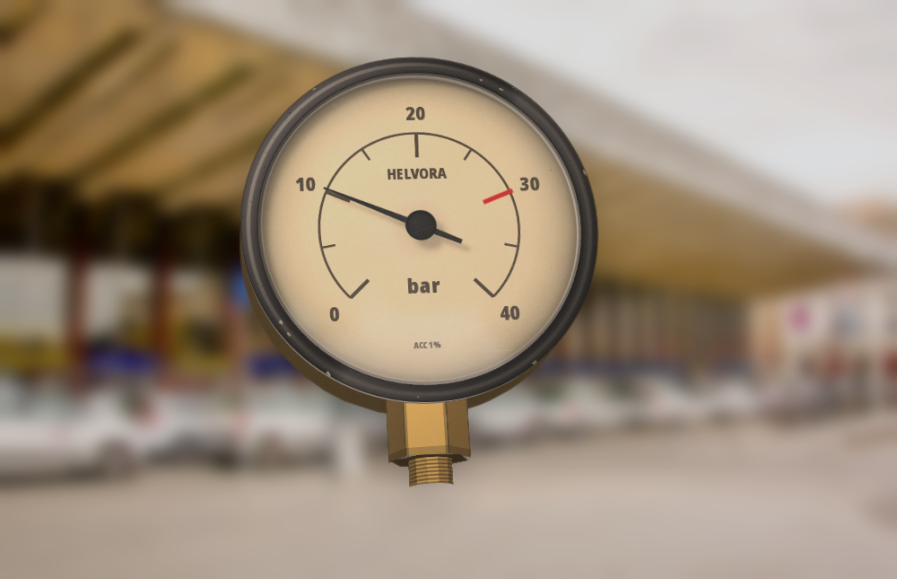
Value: bar 10
